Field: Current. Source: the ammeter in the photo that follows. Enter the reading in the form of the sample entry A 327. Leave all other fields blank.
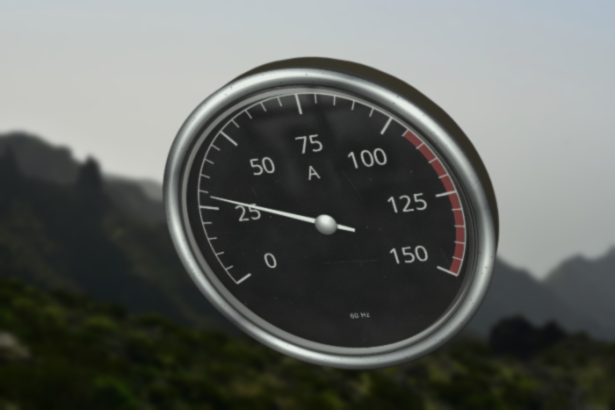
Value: A 30
